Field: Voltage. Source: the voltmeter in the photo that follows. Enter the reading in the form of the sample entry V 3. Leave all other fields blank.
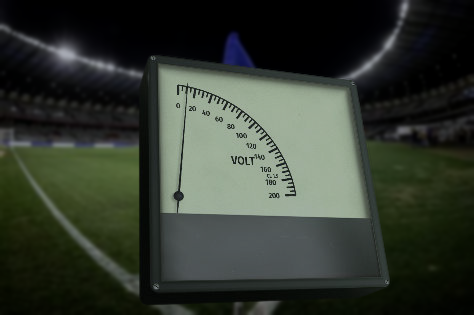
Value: V 10
